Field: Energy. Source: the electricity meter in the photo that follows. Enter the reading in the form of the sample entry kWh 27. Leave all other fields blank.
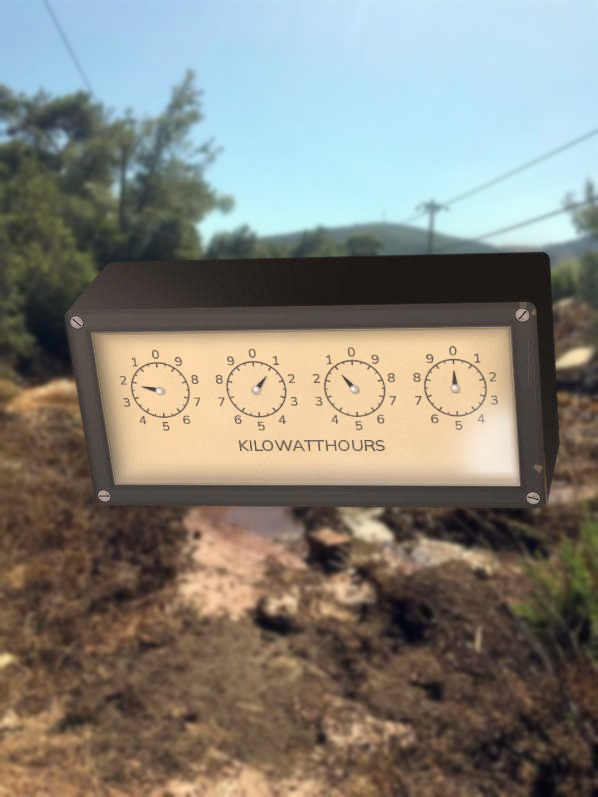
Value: kWh 2110
